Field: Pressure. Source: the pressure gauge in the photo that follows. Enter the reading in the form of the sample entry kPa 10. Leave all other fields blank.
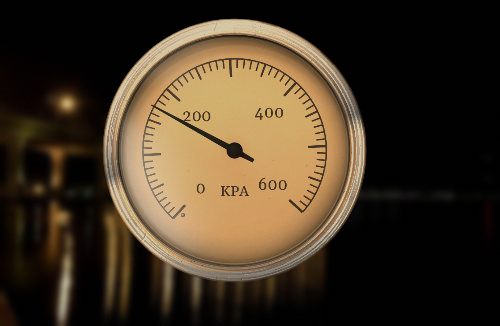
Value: kPa 170
